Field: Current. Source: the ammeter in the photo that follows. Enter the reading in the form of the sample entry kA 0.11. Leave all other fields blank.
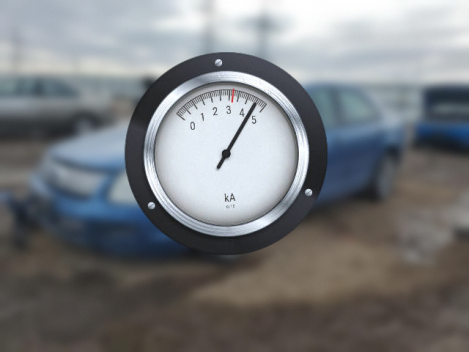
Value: kA 4.5
